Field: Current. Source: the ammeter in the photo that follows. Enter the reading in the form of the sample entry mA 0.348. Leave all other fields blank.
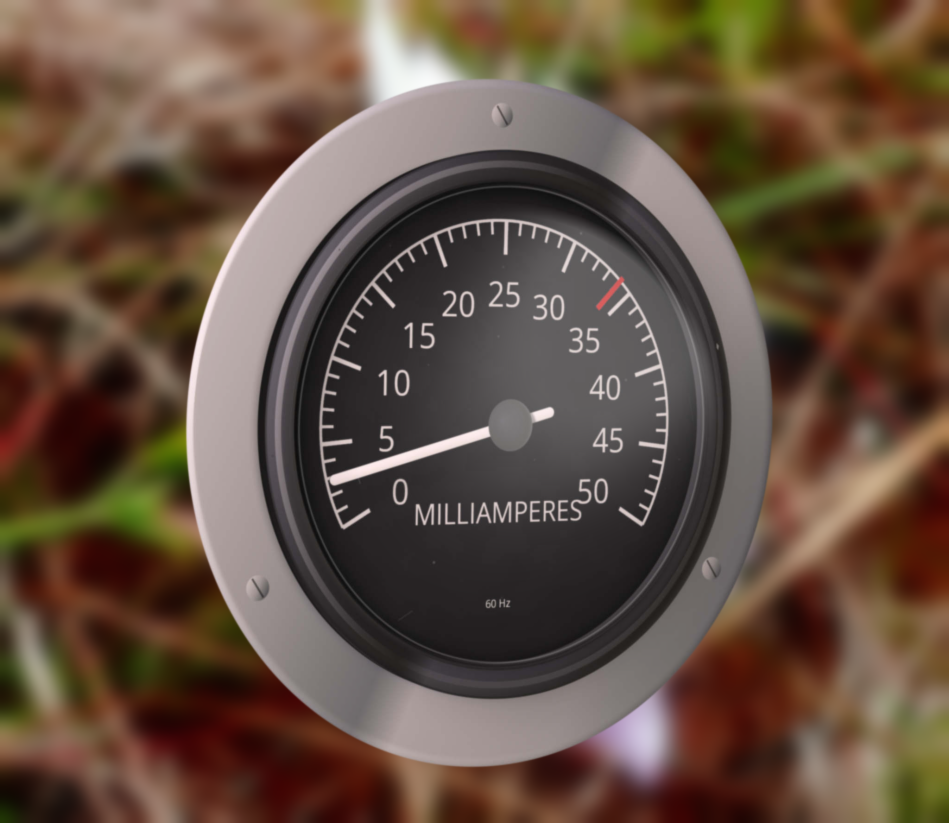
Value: mA 3
